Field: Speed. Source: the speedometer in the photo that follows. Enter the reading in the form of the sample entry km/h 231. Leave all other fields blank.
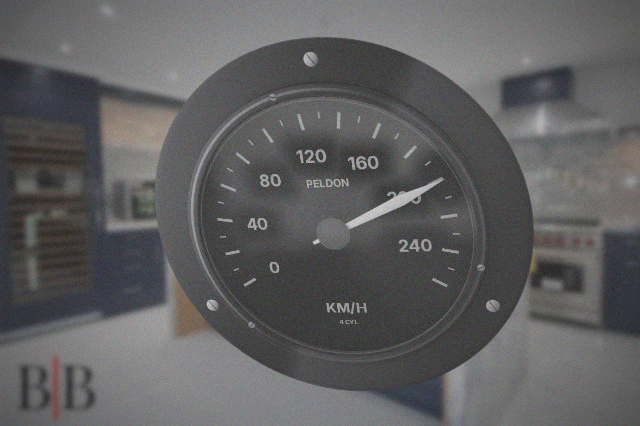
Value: km/h 200
